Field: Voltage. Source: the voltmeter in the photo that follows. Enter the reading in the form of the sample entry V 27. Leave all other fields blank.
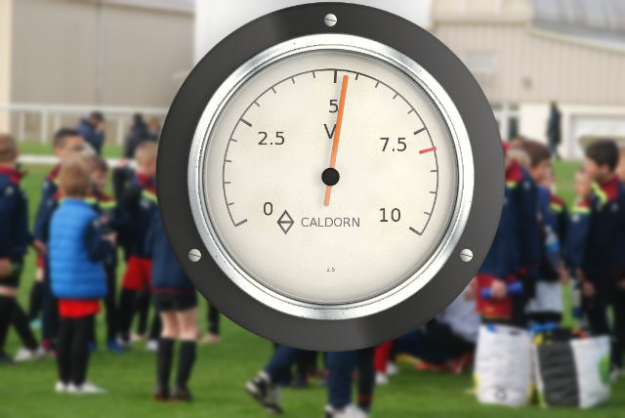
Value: V 5.25
